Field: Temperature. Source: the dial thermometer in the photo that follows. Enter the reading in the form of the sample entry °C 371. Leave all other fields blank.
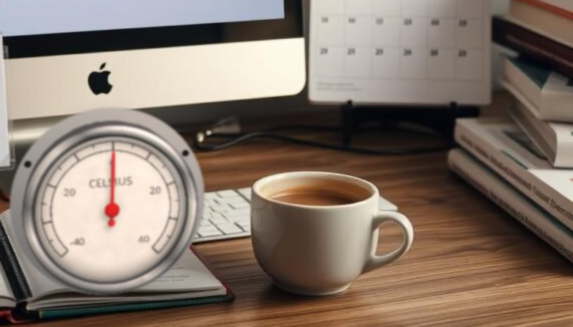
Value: °C 0
